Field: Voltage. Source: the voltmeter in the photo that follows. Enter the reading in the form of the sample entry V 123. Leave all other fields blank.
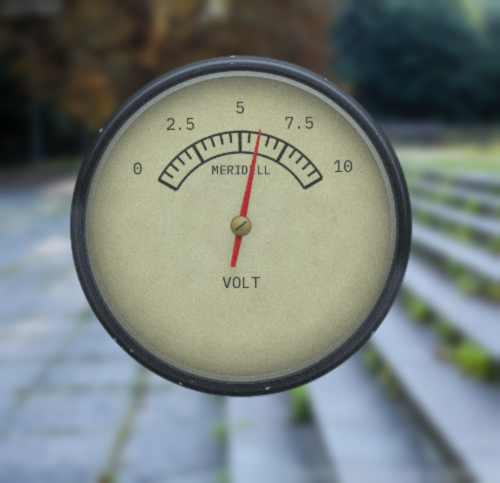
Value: V 6
